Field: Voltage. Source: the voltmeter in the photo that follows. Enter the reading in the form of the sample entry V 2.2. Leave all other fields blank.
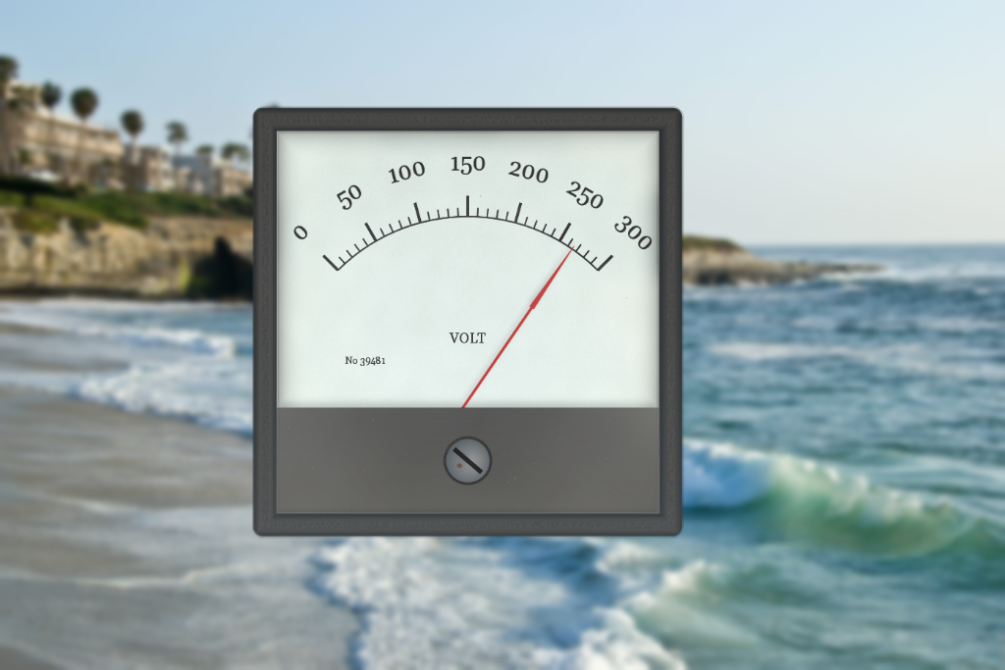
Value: V 265
